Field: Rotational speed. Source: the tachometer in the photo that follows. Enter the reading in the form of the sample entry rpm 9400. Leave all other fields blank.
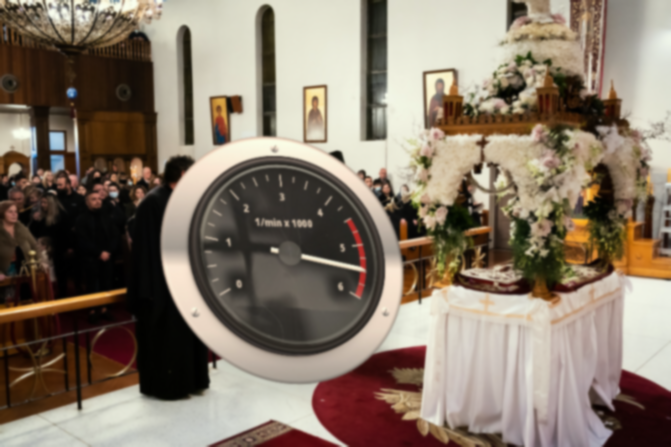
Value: rpm 5500
